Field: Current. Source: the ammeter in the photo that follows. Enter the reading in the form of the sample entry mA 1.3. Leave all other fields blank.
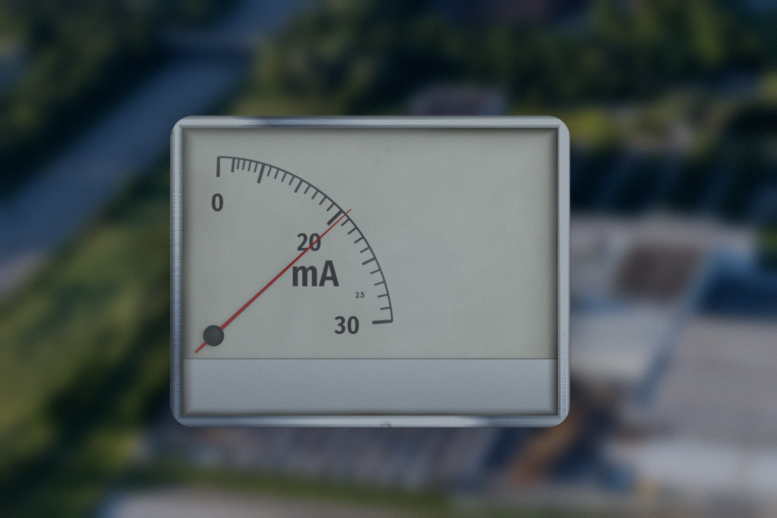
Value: mA 20.5
